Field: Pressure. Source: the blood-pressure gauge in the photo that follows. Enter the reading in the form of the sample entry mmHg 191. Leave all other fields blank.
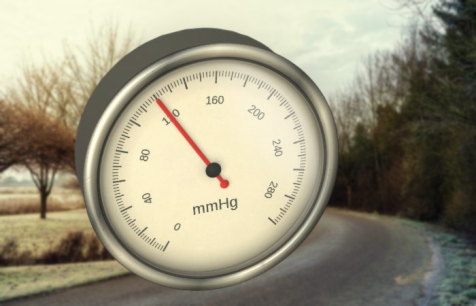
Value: mmHg 120
